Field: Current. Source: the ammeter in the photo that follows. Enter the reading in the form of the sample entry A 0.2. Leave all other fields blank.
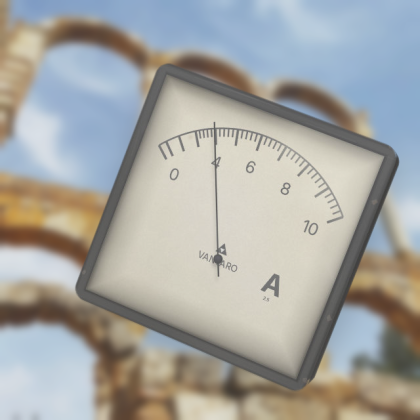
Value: A 4
